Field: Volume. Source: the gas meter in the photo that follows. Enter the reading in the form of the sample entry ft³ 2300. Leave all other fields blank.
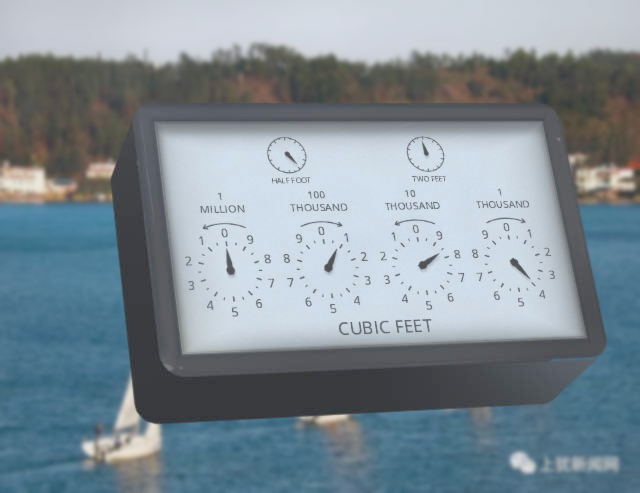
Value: ft³ 8400
